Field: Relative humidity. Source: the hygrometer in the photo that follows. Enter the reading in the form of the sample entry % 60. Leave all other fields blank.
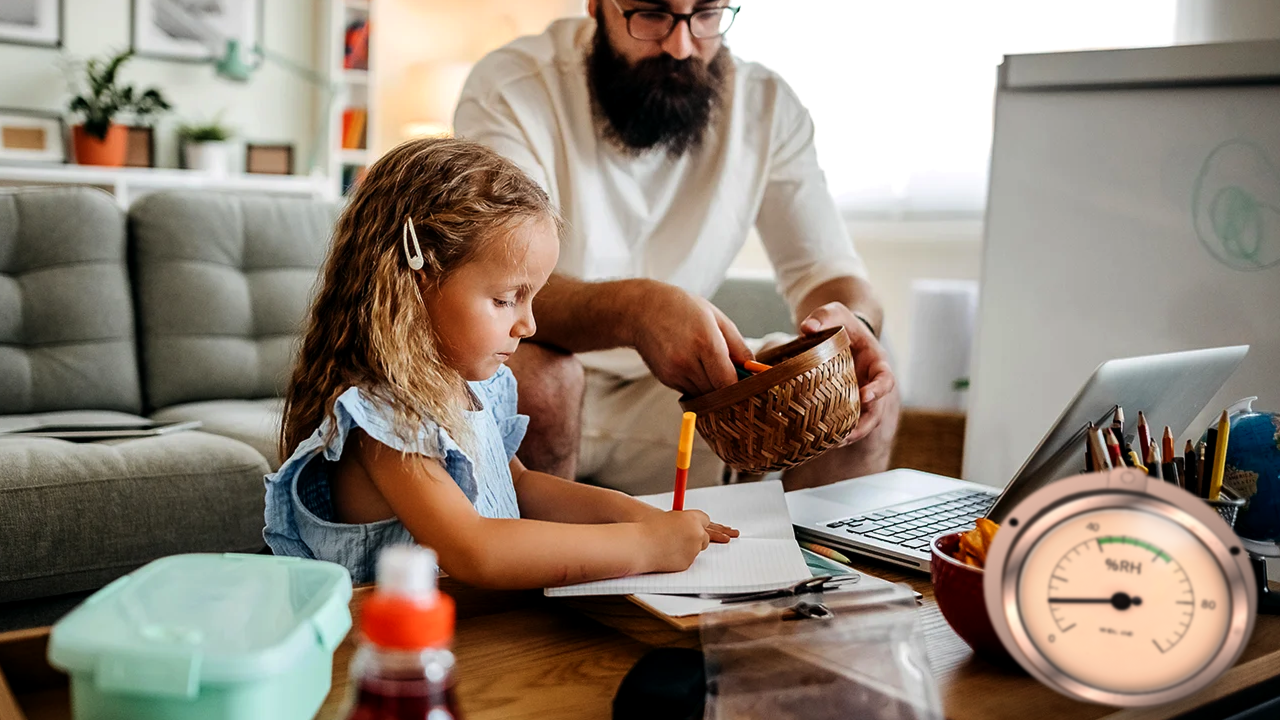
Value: % 12
